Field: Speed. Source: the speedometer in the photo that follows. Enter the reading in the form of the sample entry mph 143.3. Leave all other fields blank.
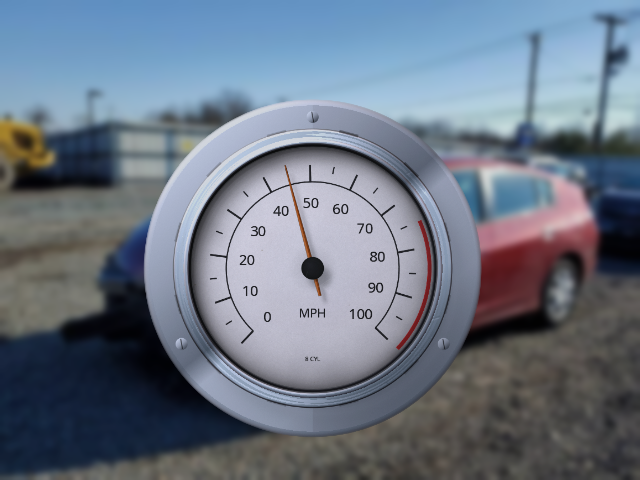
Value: mph 45
